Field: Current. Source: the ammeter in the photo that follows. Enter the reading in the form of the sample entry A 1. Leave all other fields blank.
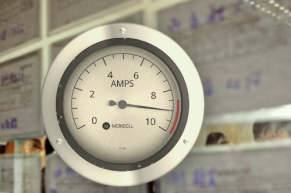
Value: A 9
